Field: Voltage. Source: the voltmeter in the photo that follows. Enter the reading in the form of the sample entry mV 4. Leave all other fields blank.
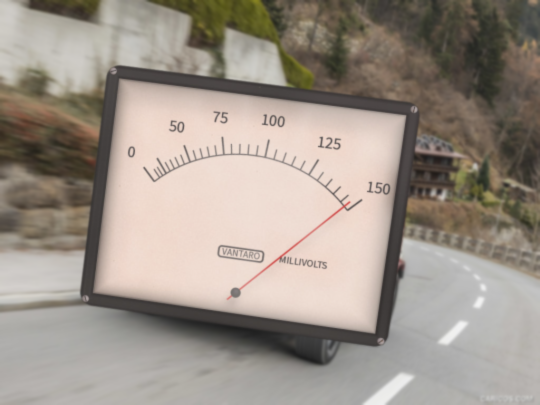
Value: mV 147.5
